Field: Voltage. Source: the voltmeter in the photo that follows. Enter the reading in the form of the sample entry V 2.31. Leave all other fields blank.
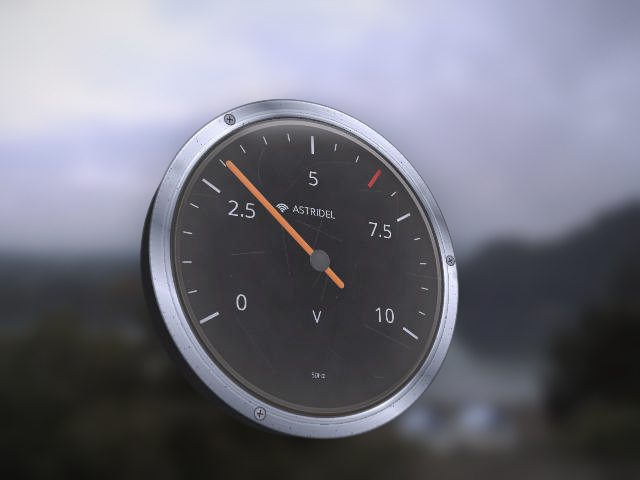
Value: V 3
